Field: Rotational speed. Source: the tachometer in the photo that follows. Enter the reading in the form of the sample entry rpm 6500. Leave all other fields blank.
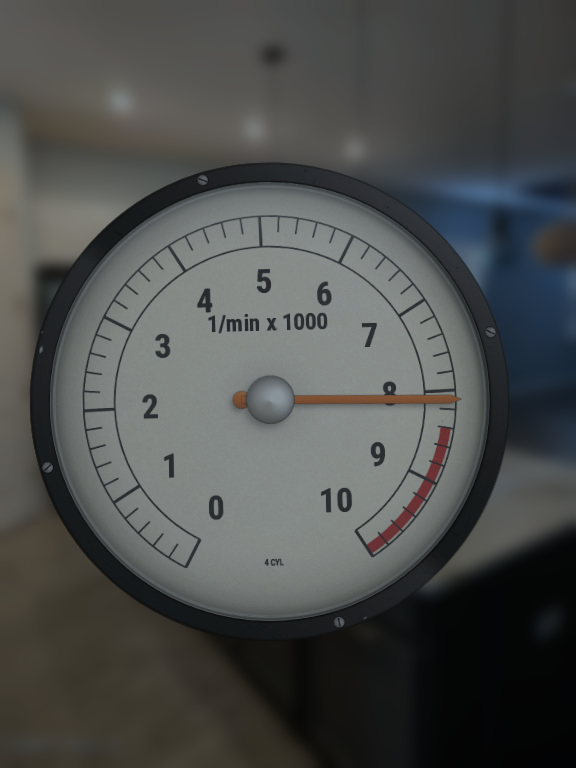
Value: rpm 8100
